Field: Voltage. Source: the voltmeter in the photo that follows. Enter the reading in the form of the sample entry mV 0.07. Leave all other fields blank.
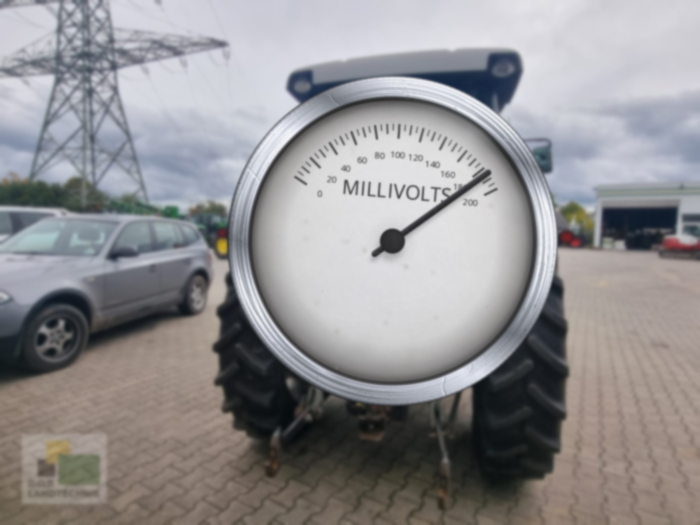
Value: mV 185
